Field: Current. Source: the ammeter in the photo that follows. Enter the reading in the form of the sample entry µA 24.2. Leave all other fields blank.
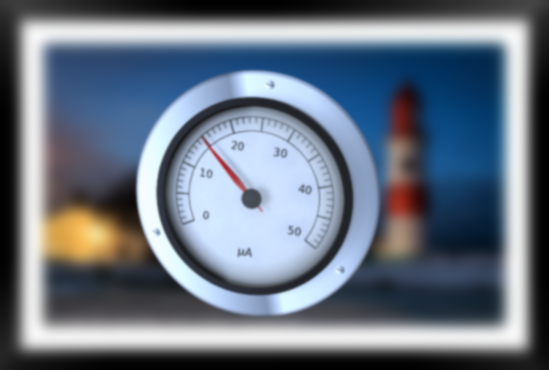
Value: µA 15
